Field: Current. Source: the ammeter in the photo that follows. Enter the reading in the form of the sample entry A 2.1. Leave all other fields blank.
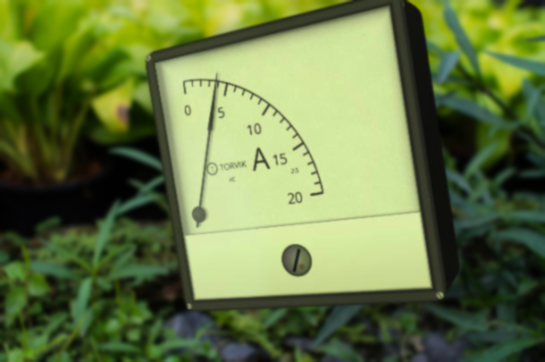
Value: A 4
